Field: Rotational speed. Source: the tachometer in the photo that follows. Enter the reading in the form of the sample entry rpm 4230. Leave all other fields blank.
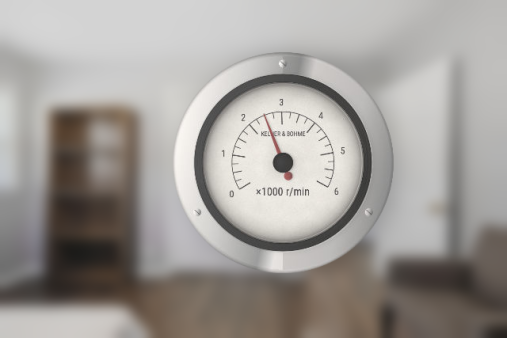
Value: rpm 2500
